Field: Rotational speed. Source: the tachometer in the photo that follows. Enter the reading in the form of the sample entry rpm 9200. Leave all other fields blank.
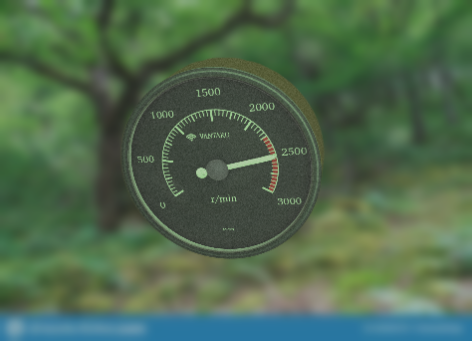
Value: rpm 2500
